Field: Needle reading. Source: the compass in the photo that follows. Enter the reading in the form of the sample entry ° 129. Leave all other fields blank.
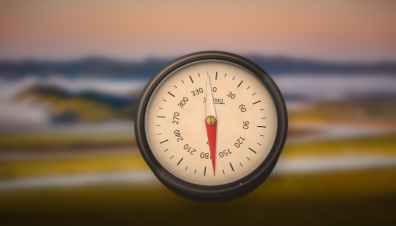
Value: ° 170
